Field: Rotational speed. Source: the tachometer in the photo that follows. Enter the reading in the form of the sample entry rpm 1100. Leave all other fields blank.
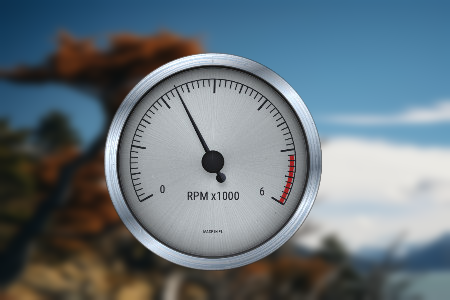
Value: rpm 2300
